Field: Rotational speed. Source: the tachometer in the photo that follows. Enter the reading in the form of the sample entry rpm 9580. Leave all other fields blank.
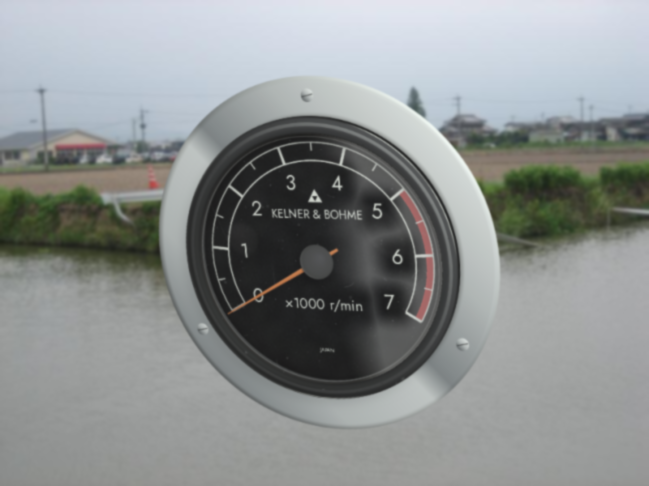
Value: rpm 0
